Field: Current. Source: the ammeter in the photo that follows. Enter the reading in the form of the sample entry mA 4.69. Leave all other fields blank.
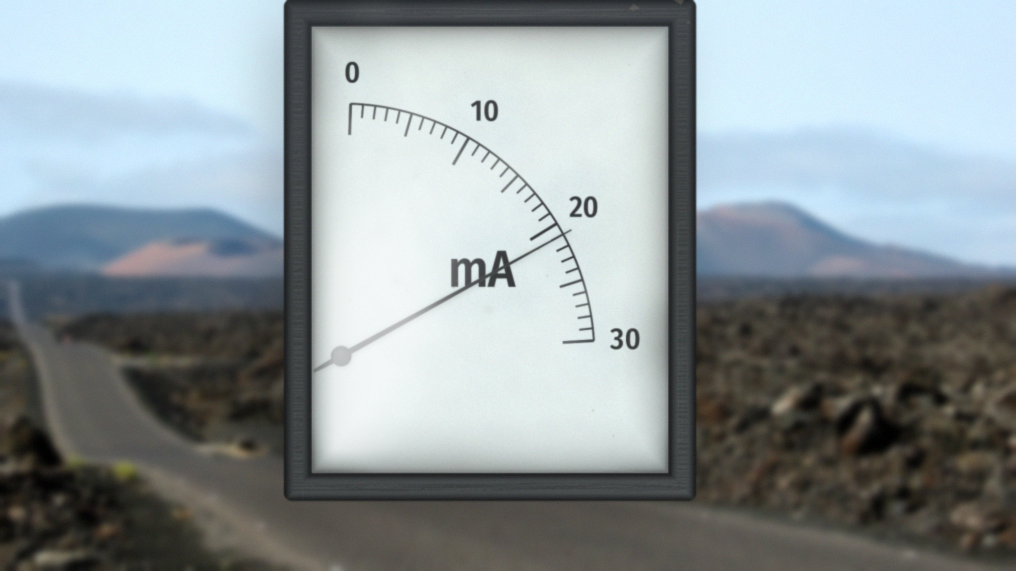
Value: mA 21
